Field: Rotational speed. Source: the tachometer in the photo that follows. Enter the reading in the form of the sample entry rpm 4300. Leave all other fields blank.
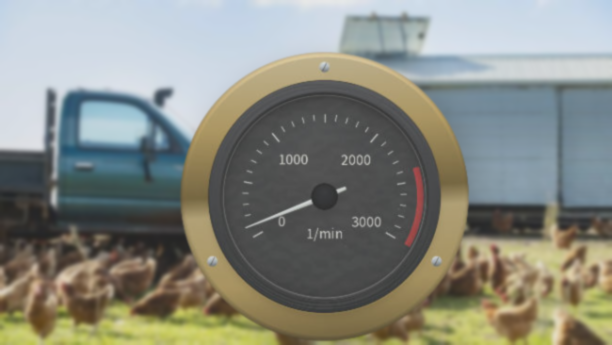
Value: rpm 100
